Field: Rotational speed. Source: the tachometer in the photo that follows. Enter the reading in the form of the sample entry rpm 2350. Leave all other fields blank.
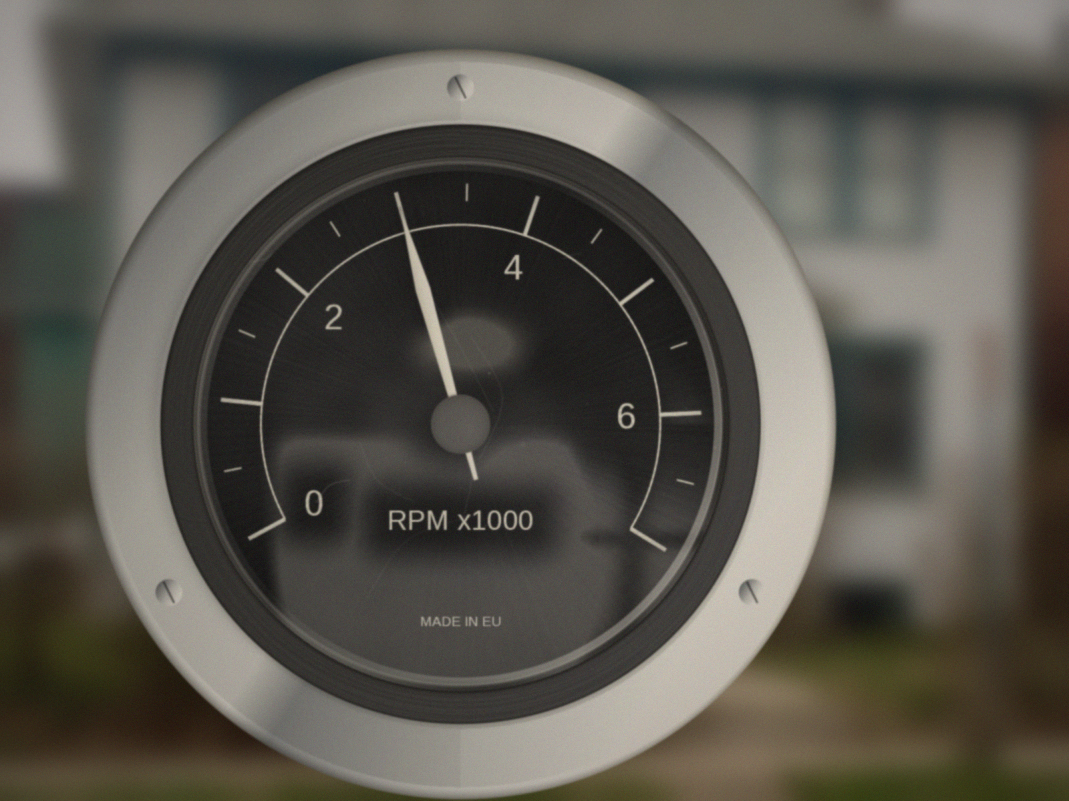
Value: rpm 3000
